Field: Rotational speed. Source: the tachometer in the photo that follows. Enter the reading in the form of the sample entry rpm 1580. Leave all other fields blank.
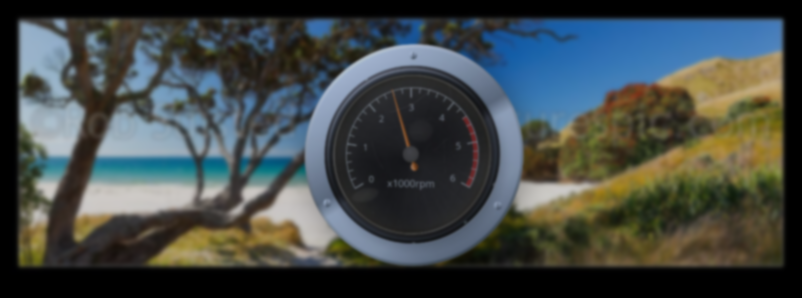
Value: rpm 2600
